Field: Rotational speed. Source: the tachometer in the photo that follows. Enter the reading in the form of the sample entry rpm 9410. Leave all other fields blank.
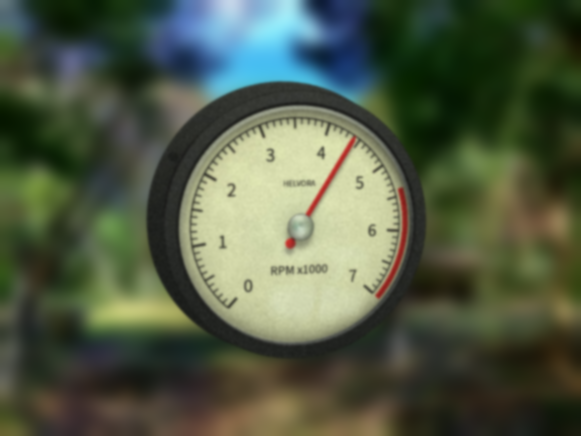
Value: rpm 4400
